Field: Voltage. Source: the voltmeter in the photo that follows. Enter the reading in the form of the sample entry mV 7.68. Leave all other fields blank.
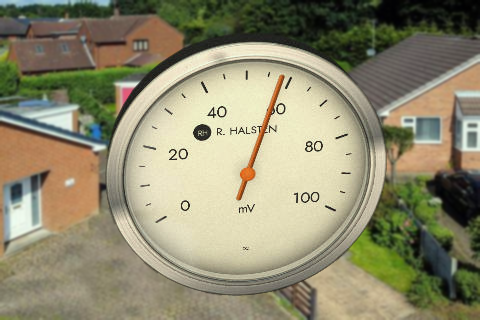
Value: mV 57.5
